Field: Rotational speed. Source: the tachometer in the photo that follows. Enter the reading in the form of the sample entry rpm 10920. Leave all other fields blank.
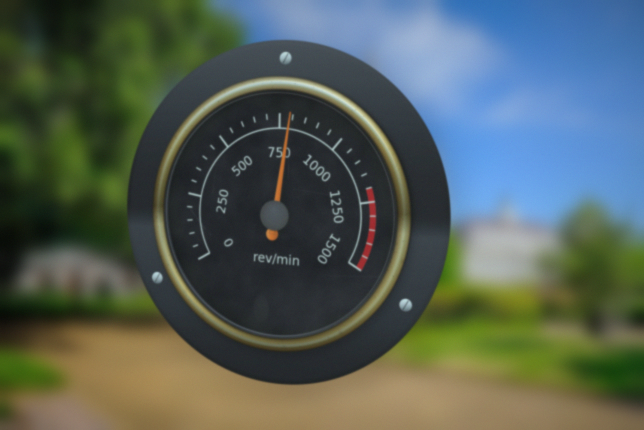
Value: rpm 800
